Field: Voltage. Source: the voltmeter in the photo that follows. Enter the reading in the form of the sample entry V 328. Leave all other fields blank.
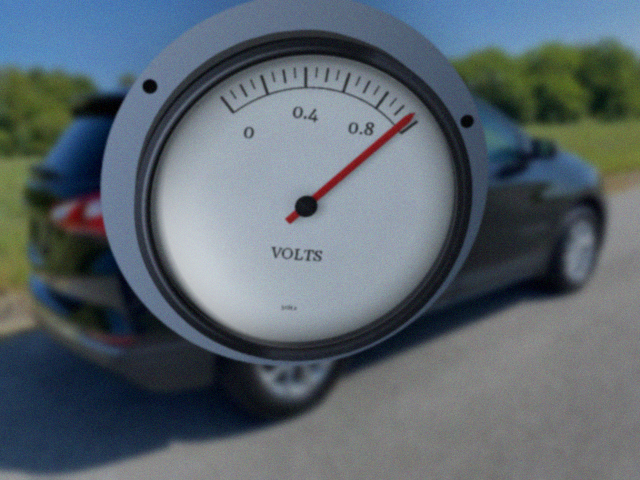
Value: V 0.95
